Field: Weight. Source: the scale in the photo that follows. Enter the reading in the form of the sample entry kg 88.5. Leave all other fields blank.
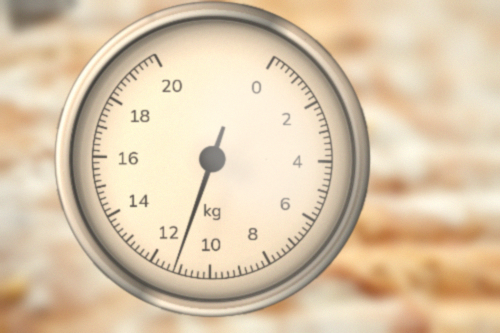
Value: kg 11.2
